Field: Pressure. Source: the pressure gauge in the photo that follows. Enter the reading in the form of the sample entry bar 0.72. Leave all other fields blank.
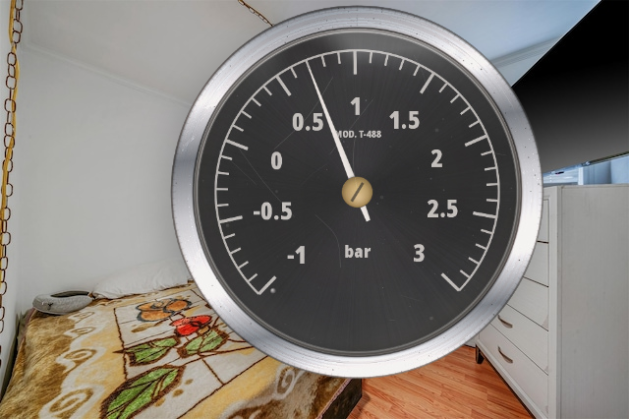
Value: bar 0.7
